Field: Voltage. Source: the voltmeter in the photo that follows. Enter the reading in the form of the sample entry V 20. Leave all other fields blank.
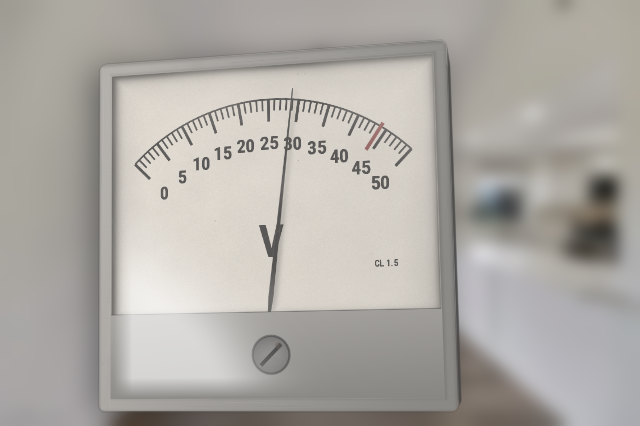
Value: V 29
